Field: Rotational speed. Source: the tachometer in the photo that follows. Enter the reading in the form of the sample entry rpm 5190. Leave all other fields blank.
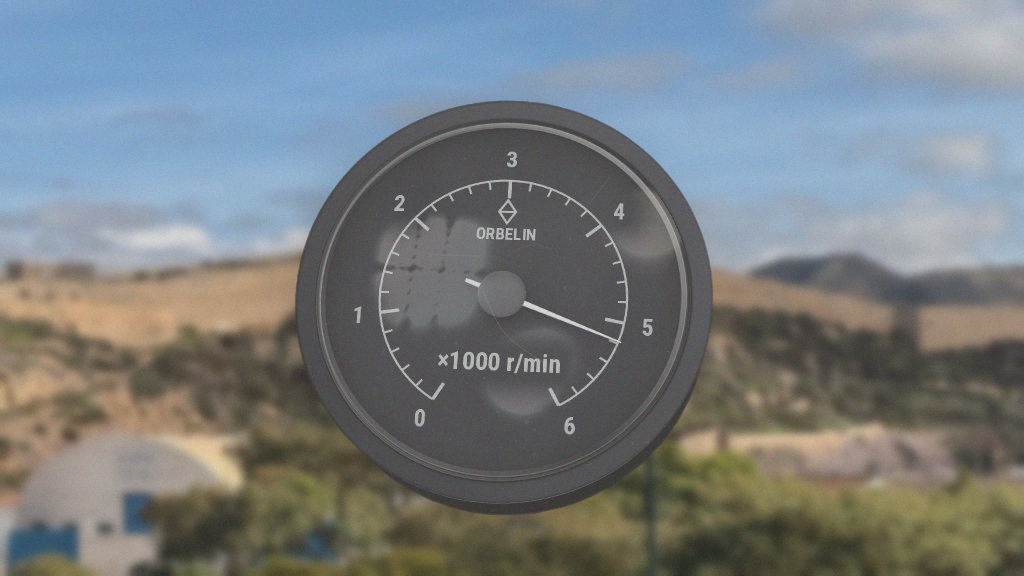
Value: rpm 5200
